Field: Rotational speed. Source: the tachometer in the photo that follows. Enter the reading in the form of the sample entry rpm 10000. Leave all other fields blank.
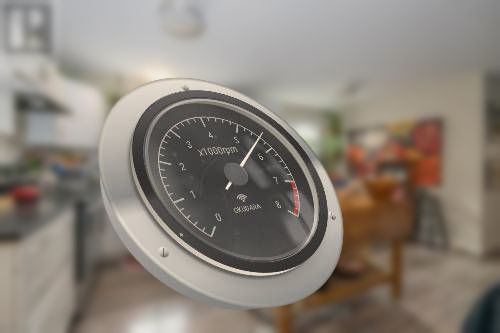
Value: rpm 5600
